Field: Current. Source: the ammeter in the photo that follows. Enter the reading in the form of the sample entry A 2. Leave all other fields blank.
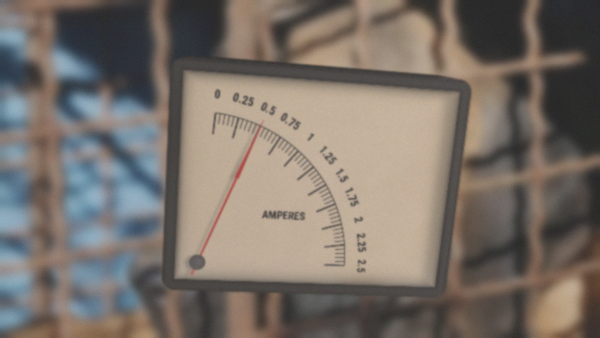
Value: A 0.5
